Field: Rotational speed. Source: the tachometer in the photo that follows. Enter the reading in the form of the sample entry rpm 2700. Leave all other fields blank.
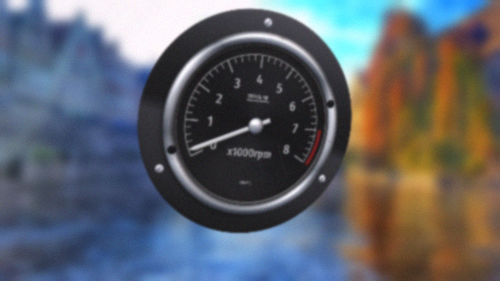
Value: rpm 200
